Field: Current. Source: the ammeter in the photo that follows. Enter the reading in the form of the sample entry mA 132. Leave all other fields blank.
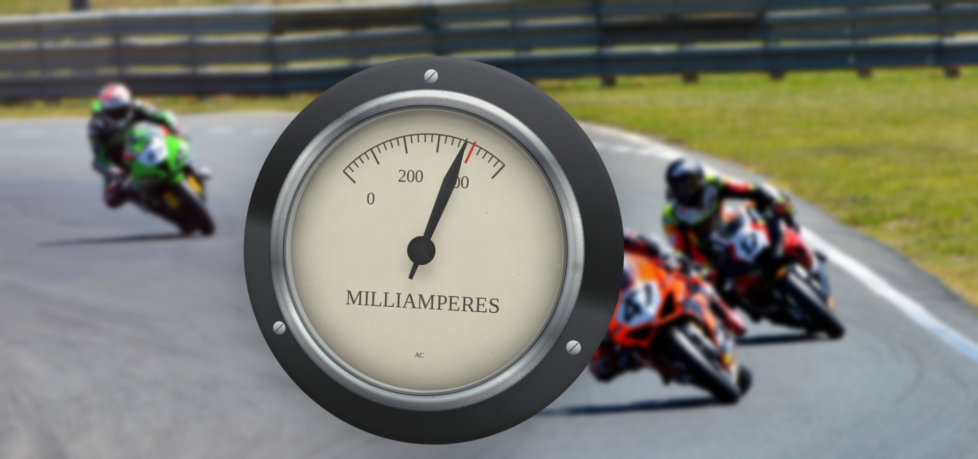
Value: mA 380
